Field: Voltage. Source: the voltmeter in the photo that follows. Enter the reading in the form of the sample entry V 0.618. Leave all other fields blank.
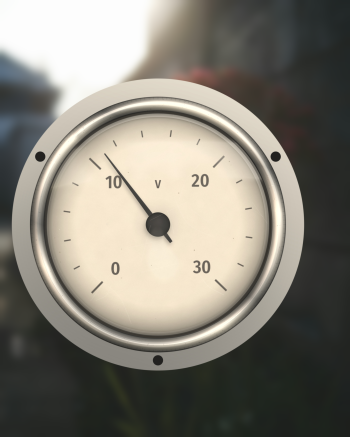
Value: V 11
